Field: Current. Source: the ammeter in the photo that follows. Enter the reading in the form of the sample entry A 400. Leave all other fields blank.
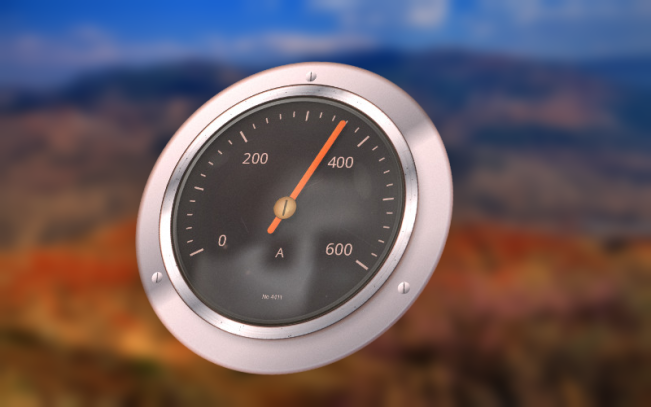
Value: A 360
